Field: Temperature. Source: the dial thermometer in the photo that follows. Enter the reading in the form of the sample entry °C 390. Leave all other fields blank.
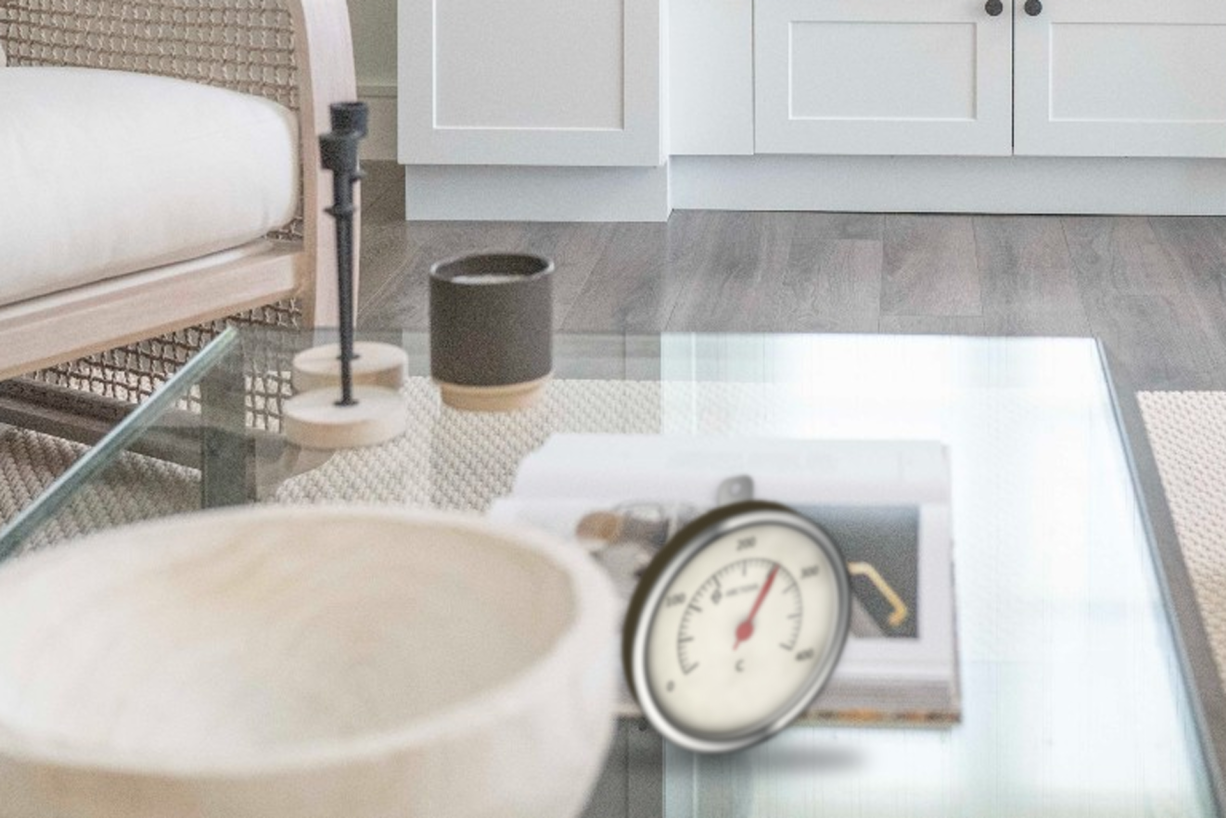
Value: °C 250
